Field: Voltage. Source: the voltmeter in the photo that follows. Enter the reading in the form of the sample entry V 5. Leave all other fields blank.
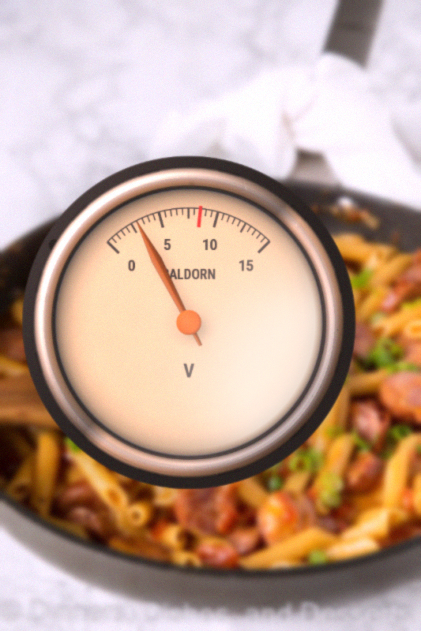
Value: V 3
